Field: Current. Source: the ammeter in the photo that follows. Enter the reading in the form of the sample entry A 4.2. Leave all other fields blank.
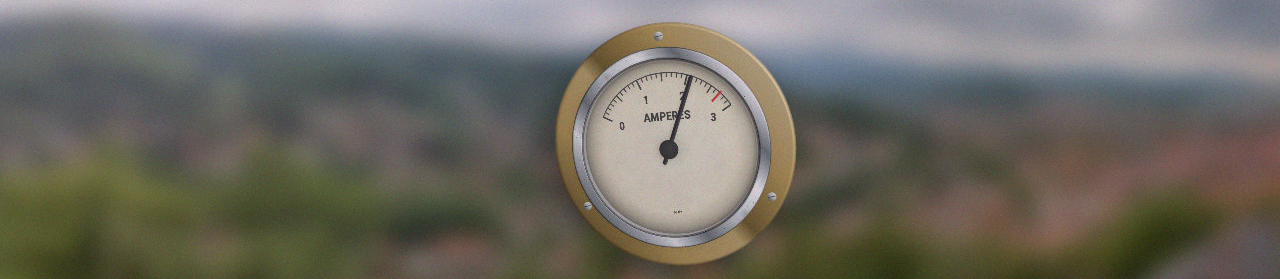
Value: A 2.1
